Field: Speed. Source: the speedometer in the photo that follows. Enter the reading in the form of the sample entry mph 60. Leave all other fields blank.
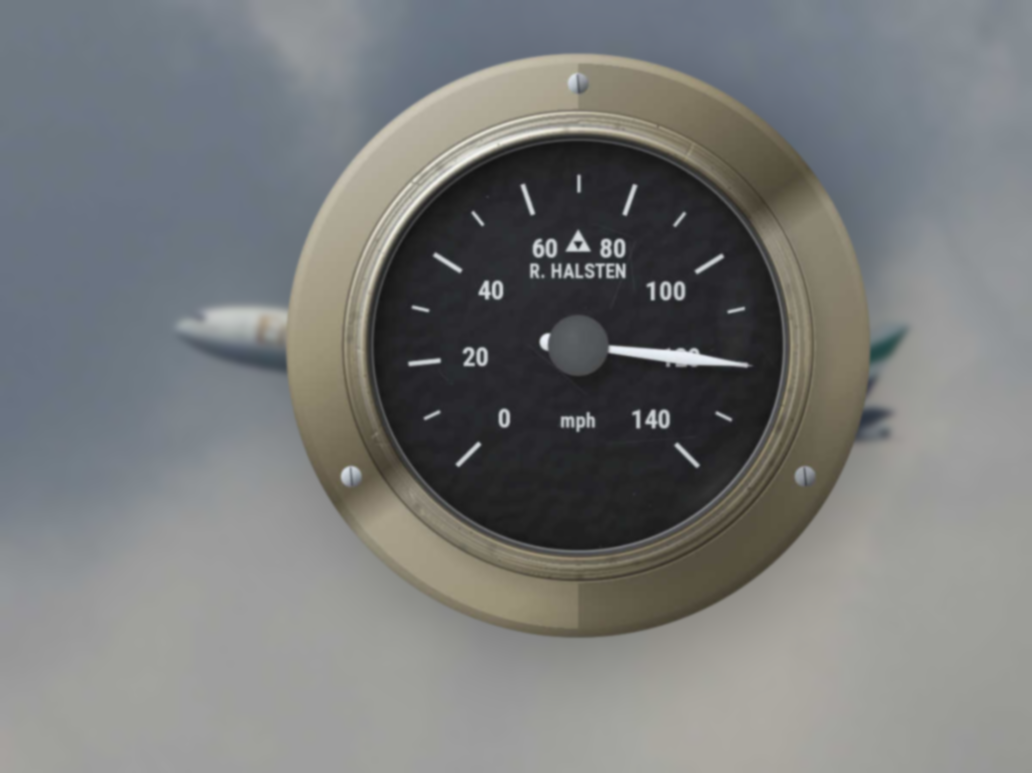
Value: mph 120
